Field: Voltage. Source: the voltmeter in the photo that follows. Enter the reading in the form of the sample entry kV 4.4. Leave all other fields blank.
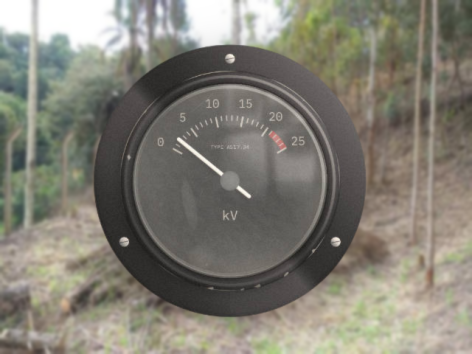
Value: kV 2
